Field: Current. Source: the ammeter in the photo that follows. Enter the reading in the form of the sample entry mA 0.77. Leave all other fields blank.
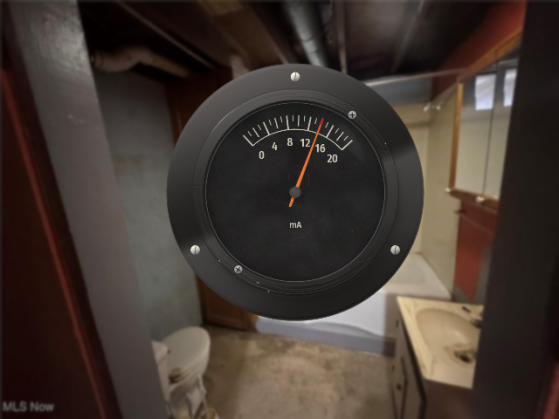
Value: mA 14
